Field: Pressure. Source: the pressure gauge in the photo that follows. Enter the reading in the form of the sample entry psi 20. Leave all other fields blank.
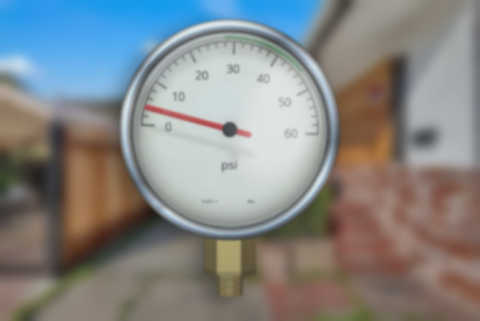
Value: psi 4
